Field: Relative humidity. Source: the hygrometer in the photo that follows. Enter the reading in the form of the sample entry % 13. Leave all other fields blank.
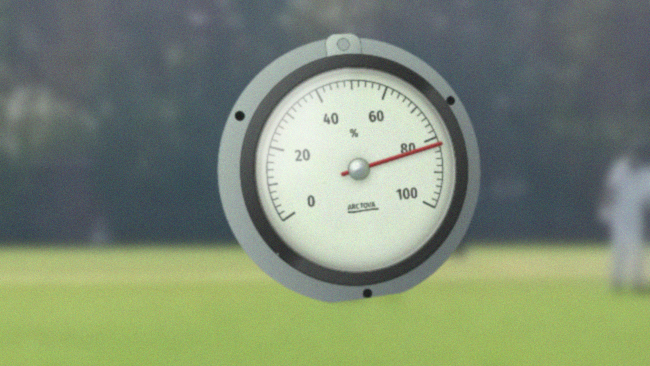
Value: % 82
